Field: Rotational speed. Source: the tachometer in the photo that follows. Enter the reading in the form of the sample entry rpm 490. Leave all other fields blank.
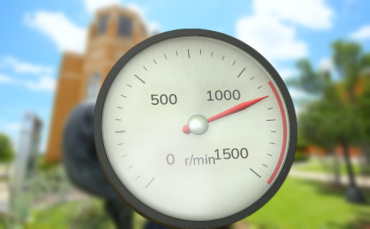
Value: rpm 1150
